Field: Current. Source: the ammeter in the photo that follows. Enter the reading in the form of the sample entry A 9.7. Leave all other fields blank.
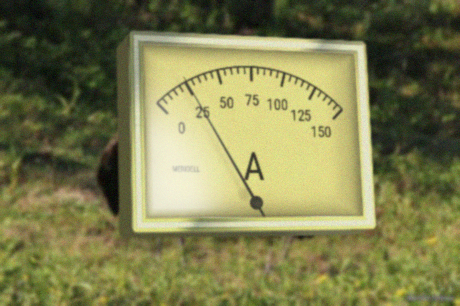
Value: A 25
